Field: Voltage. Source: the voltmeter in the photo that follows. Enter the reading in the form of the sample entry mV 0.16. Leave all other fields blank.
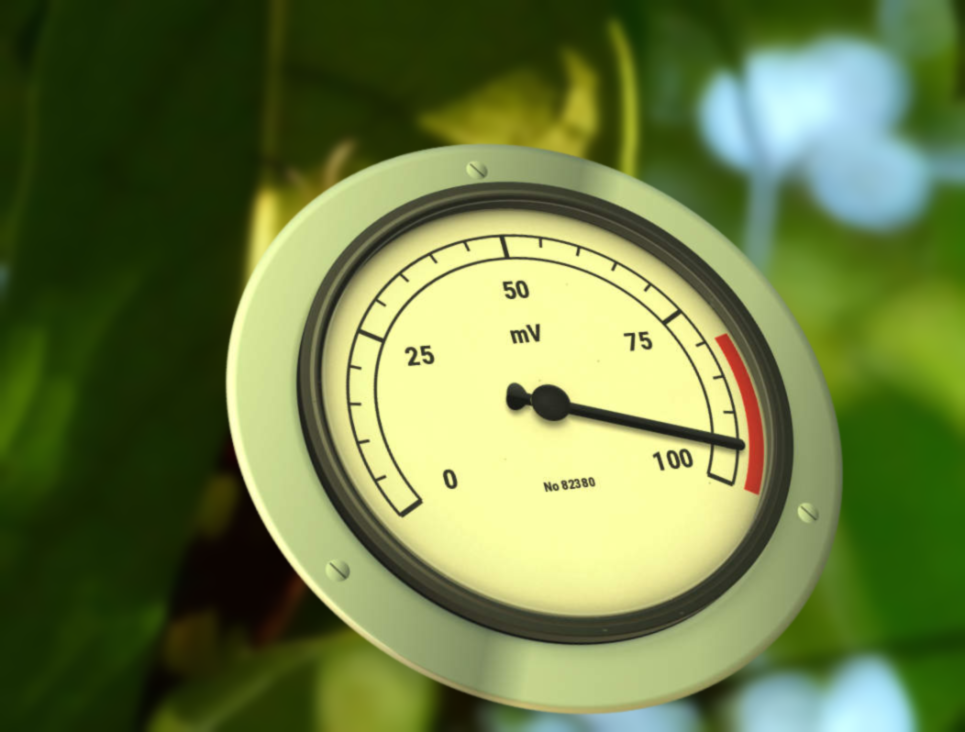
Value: mV 95
